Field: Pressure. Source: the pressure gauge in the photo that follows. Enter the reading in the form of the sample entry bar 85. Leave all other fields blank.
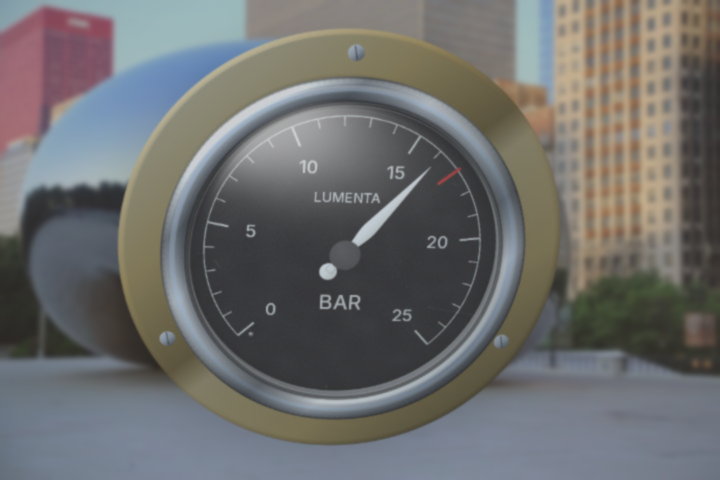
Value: bar 16
